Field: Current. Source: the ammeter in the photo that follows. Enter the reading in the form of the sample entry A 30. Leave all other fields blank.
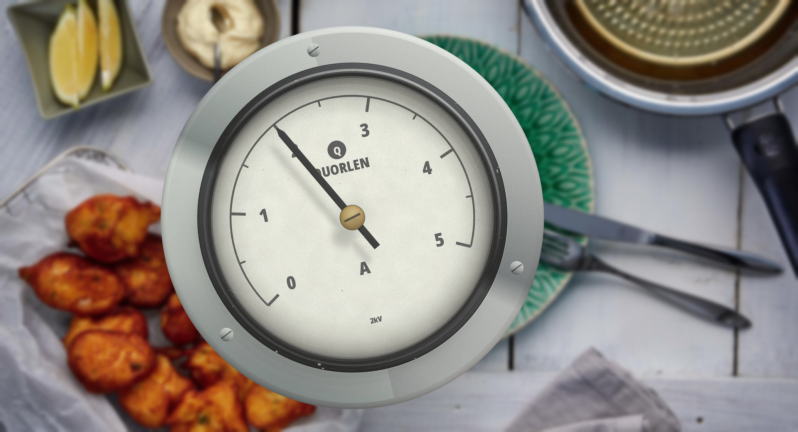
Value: A 2
